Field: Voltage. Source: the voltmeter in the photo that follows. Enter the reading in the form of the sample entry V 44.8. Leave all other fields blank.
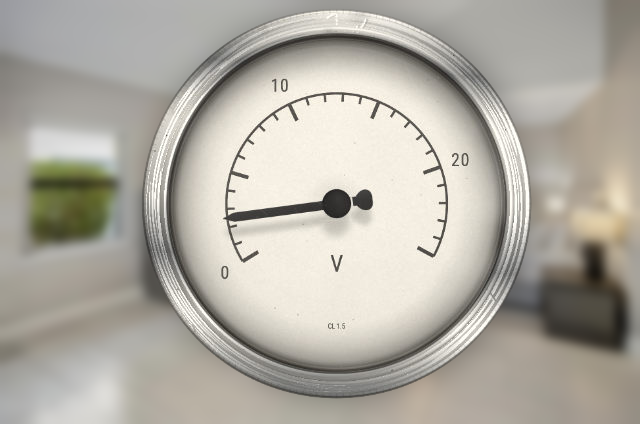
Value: V 2.5
